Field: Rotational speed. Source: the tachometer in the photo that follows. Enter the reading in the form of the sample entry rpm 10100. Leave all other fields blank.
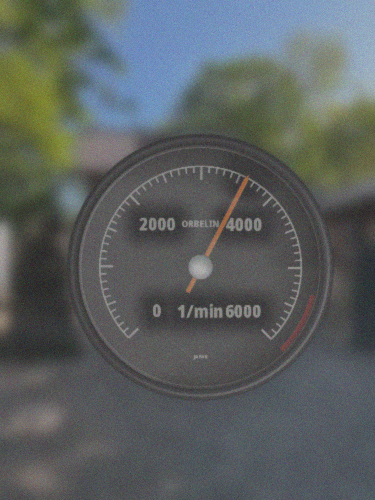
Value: rpm 3600
